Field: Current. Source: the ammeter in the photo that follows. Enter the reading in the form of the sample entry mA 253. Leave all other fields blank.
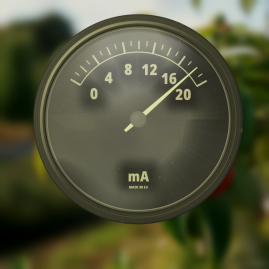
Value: mA 18
